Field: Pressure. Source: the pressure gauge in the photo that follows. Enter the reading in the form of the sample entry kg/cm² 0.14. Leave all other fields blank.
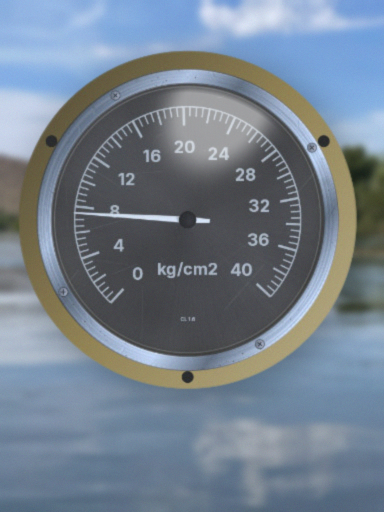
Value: kg/cm² 7.5
